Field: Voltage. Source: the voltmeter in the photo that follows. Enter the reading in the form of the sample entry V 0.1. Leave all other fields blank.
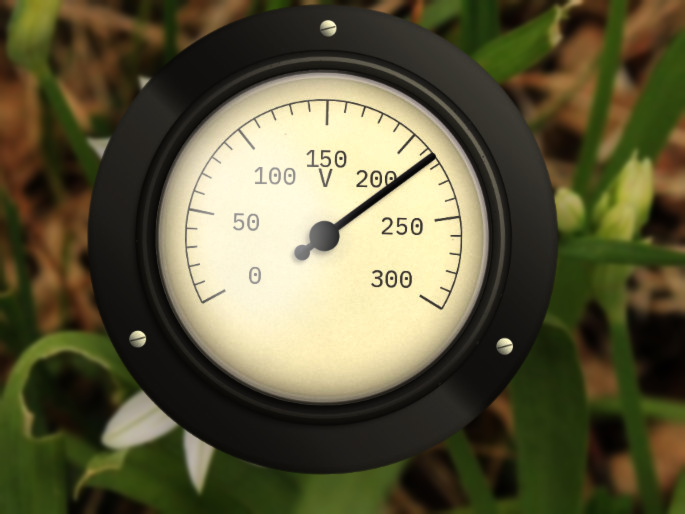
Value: V 215
